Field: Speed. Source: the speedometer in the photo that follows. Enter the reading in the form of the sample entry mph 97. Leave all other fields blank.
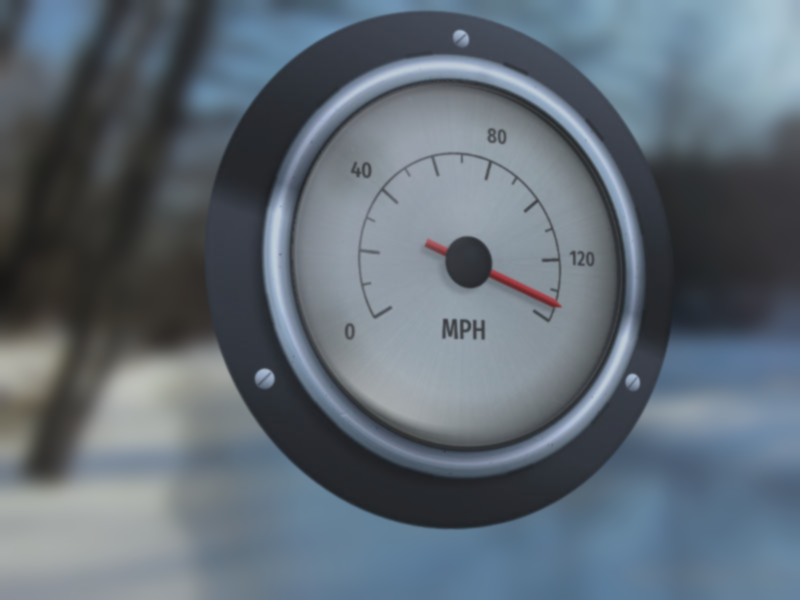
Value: mph 135
